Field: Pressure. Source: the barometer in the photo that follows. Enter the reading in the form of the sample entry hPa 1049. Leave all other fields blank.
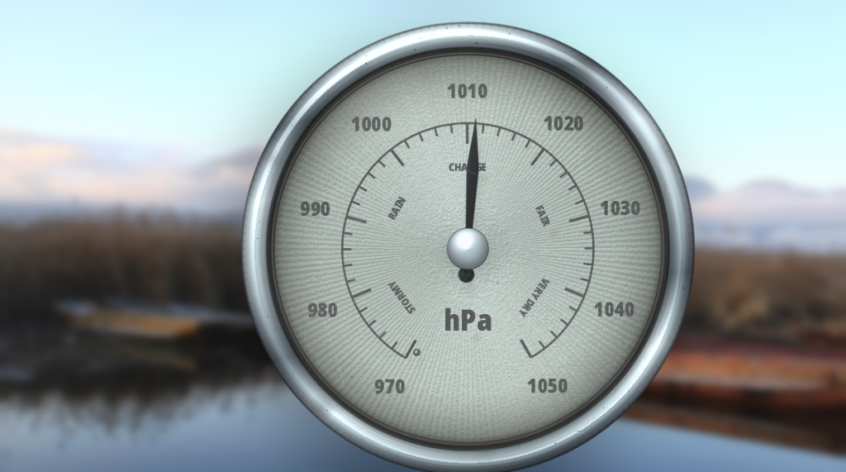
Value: hPa 1011
